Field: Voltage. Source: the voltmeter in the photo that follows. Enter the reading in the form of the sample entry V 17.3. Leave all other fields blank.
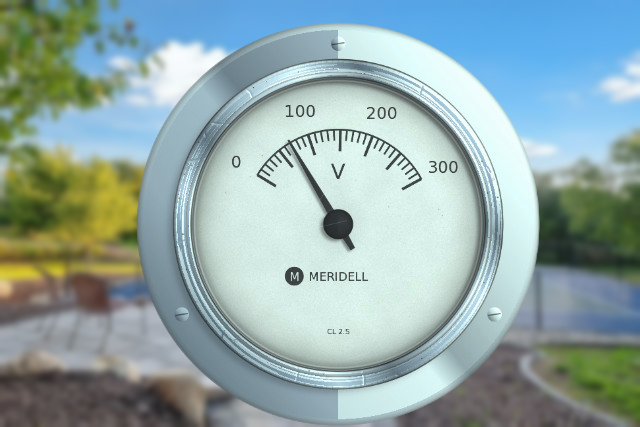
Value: V 70
